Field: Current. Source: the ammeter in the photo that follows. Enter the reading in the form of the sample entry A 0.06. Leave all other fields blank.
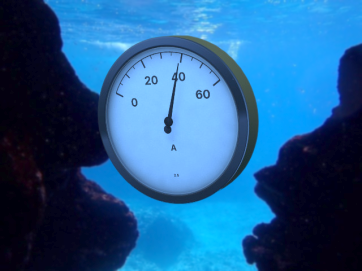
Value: A 40
